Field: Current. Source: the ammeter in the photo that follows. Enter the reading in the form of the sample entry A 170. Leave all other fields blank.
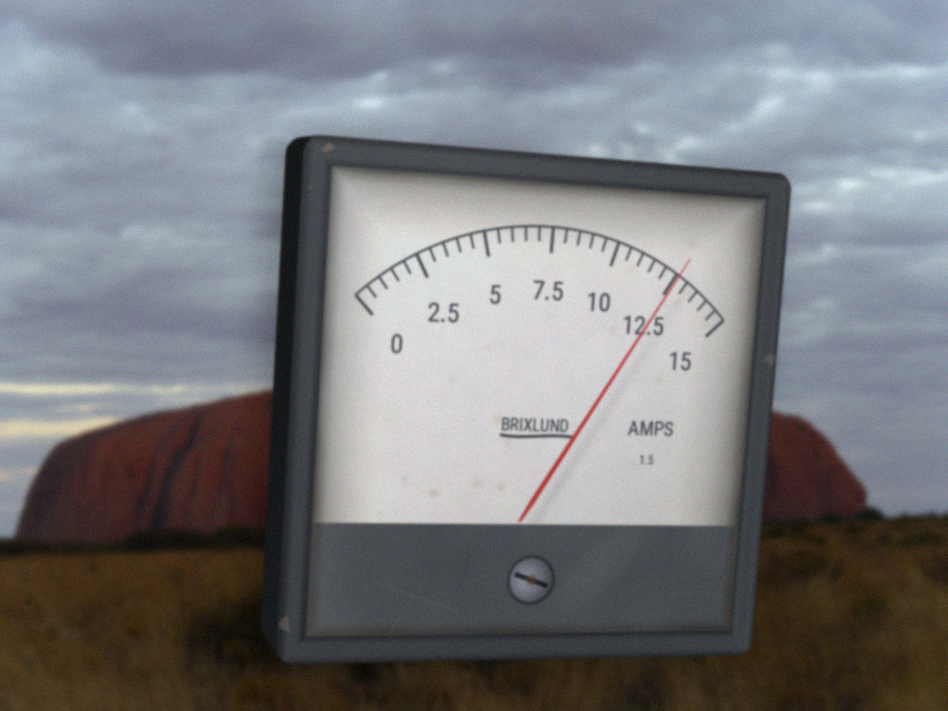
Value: A 12.5
